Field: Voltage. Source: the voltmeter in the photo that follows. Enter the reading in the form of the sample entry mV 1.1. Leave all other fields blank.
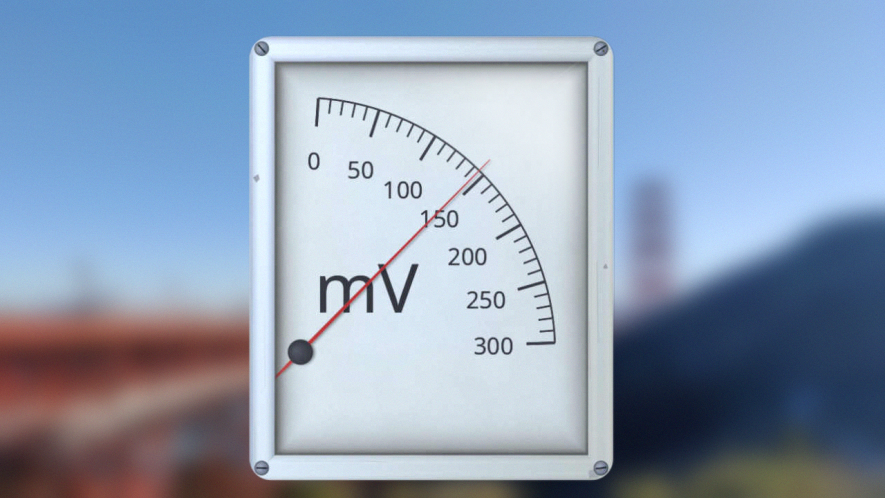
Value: mV 145
